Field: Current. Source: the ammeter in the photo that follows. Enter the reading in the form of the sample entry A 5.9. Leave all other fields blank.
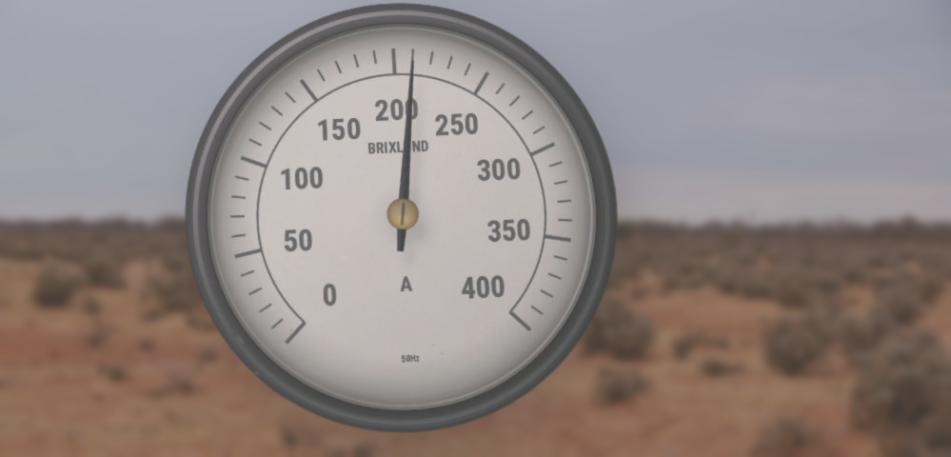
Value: A 210
